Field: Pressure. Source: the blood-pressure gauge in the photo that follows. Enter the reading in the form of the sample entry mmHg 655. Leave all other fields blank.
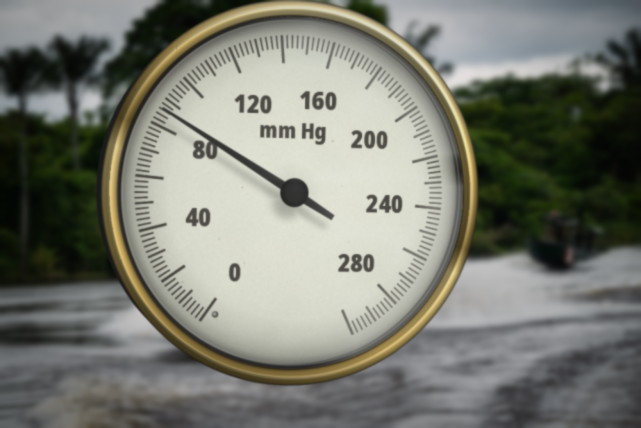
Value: mmHg 86
